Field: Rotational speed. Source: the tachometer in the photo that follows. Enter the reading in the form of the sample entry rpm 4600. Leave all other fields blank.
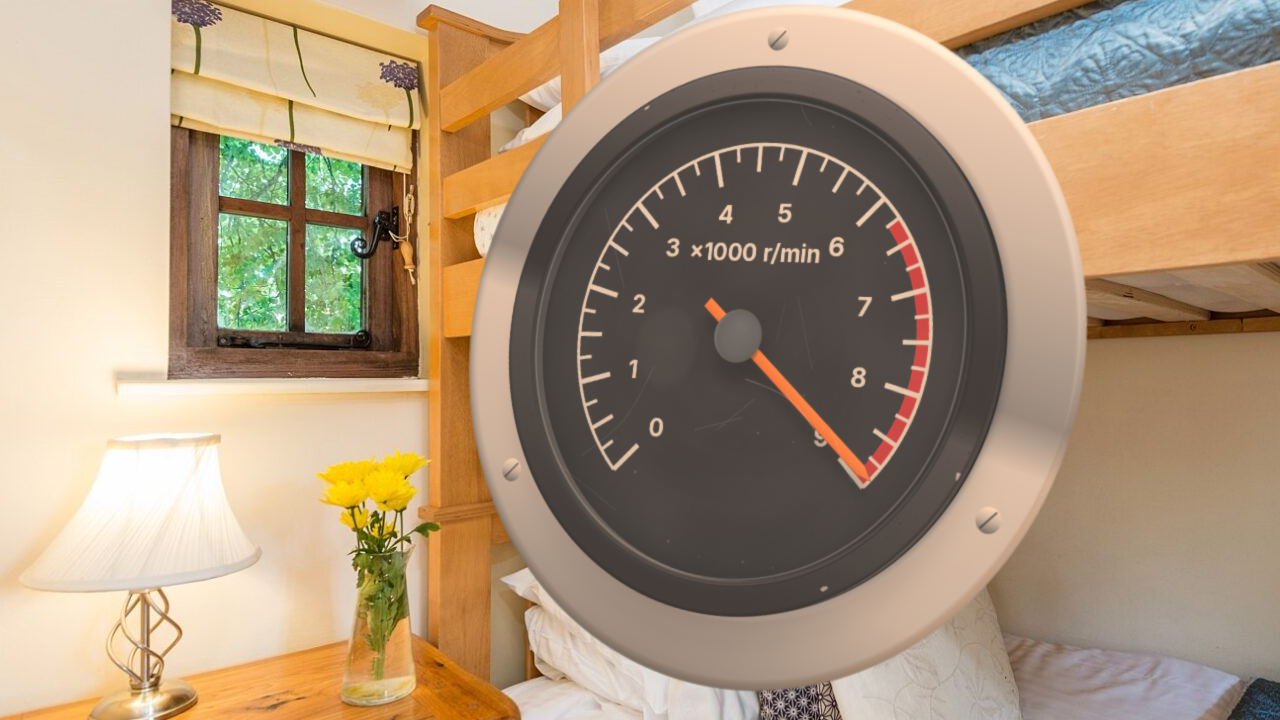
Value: rpm 8875
